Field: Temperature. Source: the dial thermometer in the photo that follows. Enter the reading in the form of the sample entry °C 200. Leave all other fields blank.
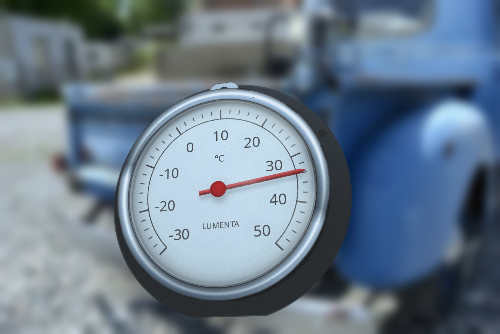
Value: °C 34
